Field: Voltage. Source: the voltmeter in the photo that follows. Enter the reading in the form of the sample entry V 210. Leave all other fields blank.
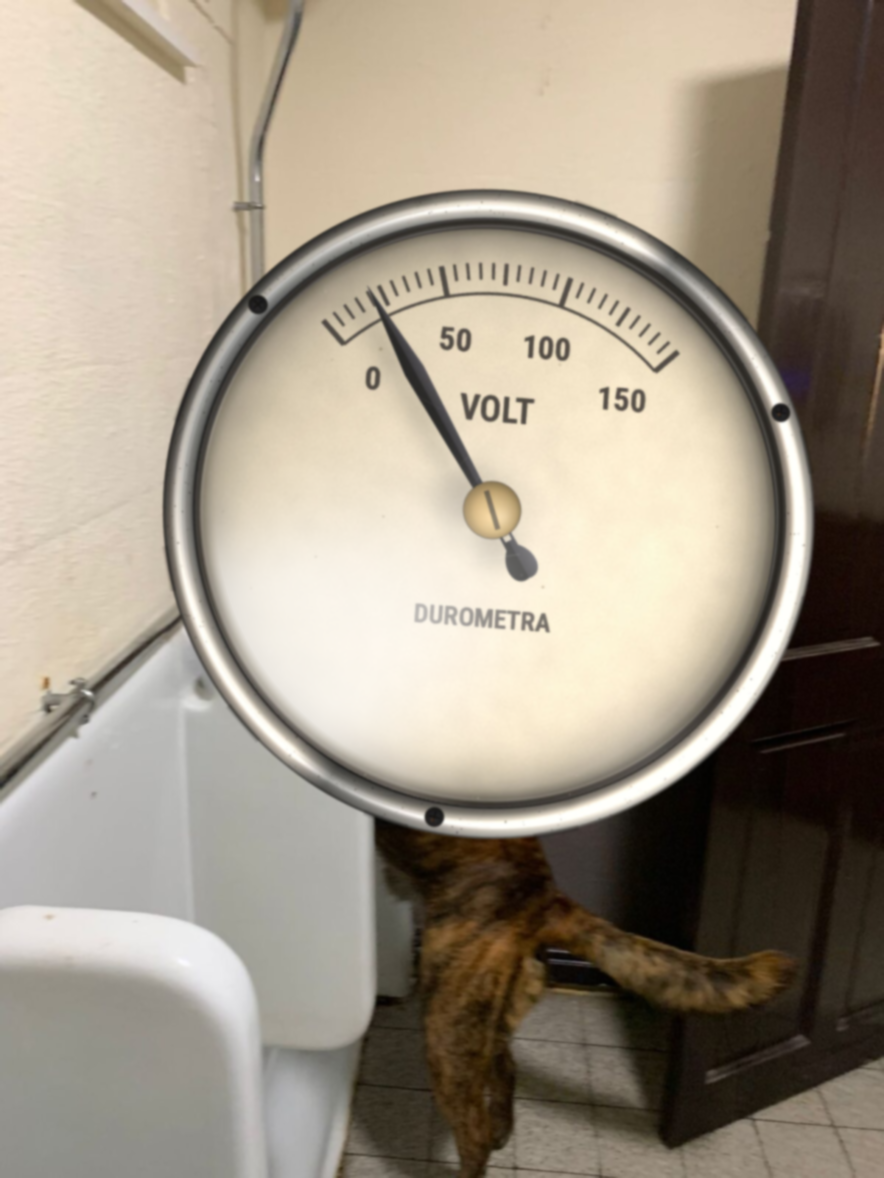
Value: V 20
